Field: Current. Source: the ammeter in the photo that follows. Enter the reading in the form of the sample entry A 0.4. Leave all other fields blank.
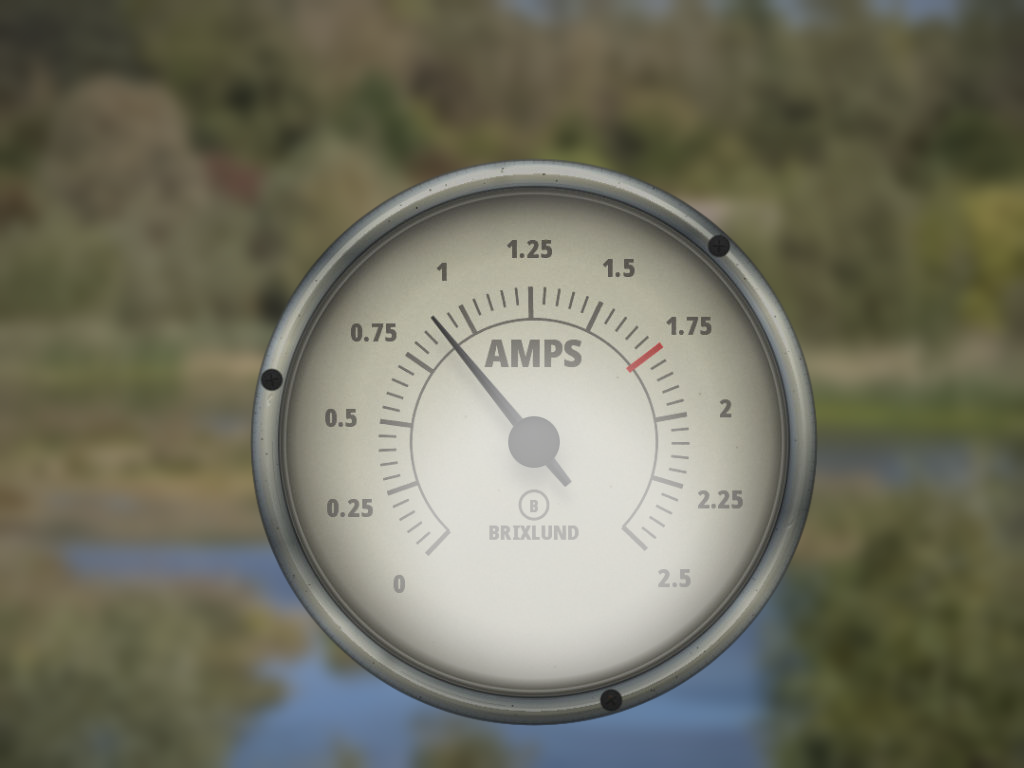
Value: A 0.9
